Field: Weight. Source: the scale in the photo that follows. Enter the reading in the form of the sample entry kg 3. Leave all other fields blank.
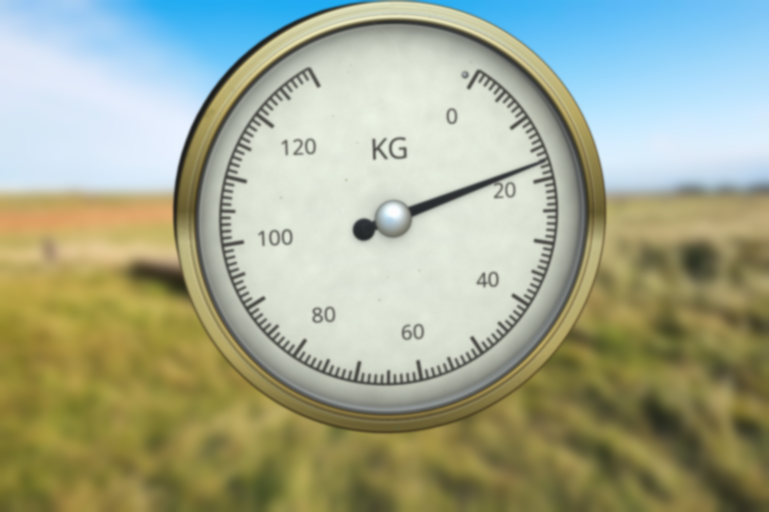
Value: kg 17
